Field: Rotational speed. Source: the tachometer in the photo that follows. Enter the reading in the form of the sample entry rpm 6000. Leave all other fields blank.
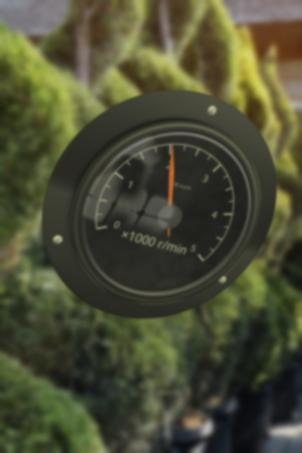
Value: rpm 2000
